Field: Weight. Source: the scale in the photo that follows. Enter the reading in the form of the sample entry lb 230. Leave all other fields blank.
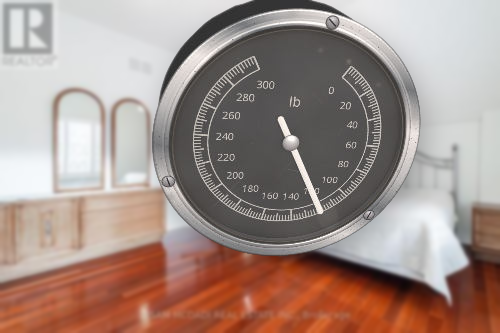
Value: lb 120
